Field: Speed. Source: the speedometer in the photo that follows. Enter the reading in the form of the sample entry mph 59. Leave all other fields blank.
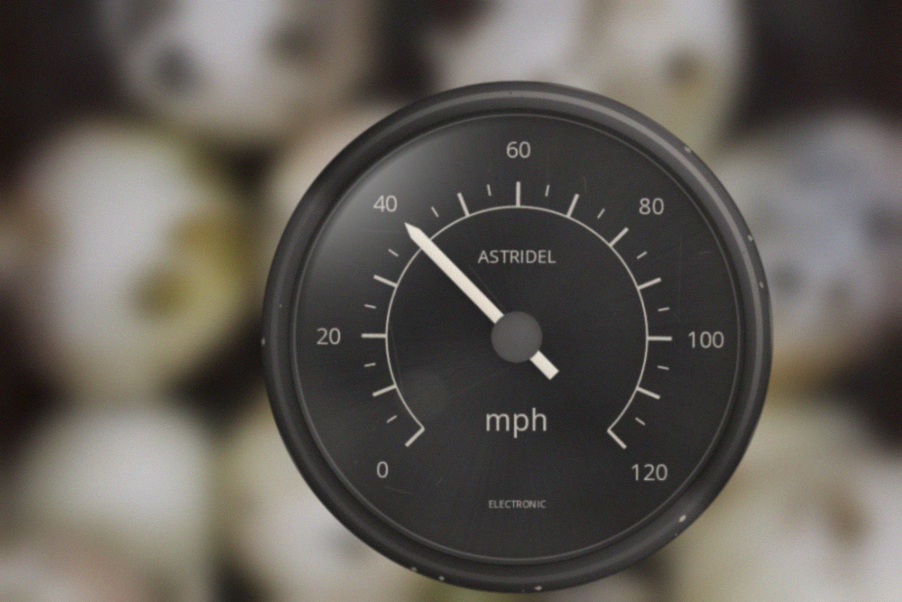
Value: mph 40
